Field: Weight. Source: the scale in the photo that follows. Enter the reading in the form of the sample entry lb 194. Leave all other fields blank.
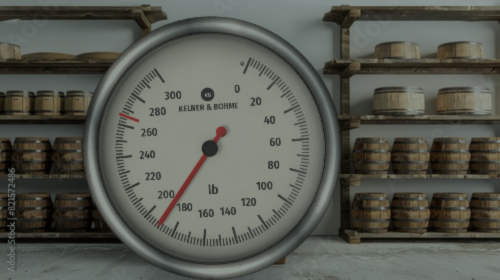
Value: lb 190
